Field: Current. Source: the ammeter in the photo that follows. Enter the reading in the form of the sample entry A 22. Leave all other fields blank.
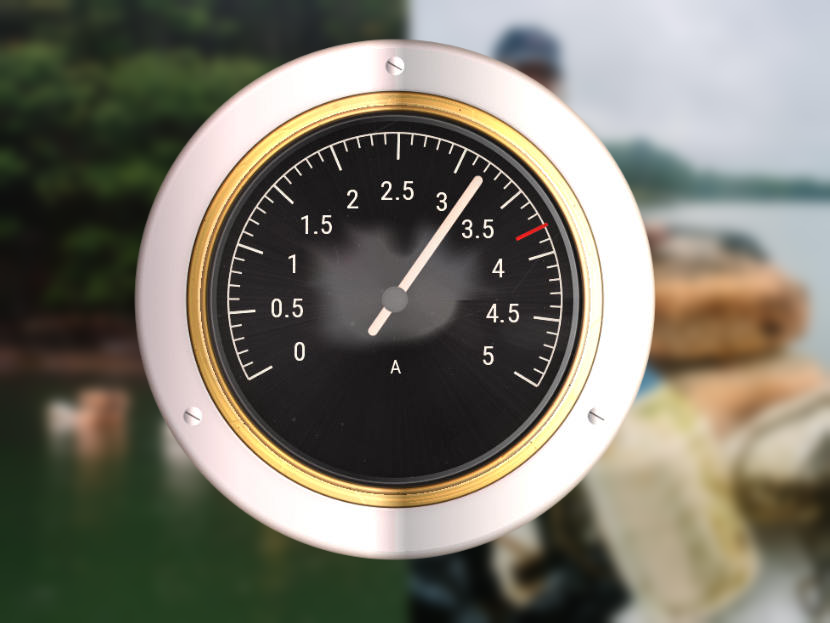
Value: A 3.2
